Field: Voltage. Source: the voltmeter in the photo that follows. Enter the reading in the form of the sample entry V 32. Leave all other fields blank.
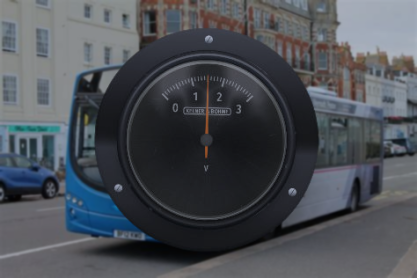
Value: V 1.5
